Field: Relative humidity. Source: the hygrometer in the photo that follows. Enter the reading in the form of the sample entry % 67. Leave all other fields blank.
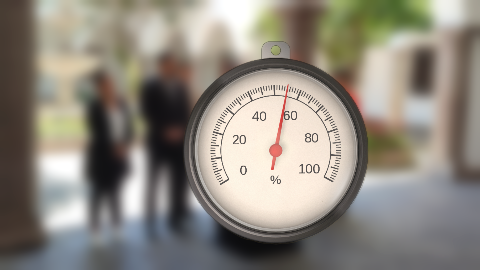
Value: % 55
